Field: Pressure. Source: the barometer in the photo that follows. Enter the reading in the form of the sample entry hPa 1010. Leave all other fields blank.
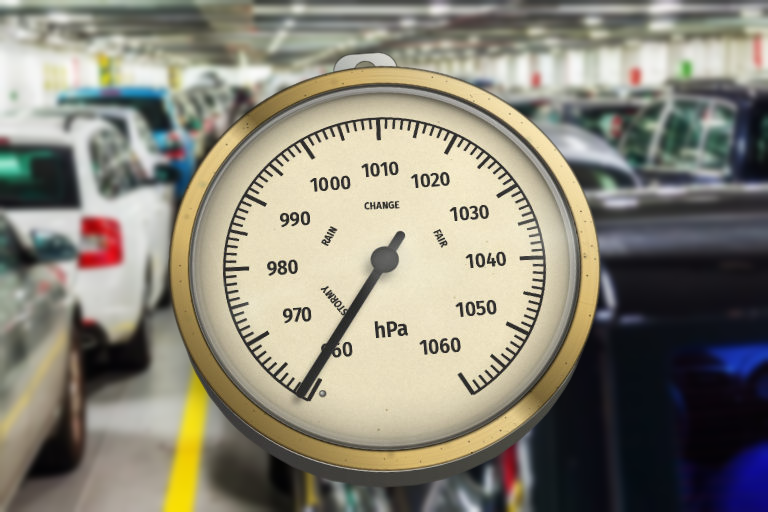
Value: hPa 961
